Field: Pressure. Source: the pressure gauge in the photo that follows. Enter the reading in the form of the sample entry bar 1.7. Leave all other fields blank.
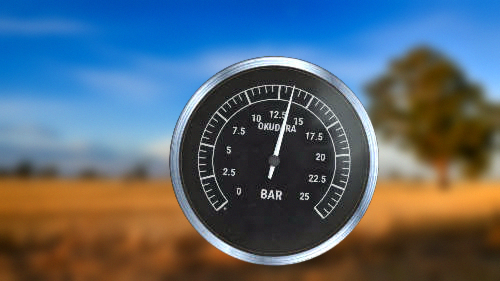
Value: bar 13.5
